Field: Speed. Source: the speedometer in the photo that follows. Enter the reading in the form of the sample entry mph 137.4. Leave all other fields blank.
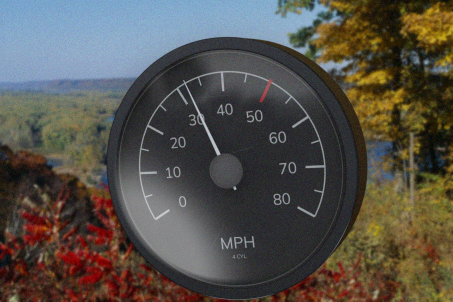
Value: mph 32.5
